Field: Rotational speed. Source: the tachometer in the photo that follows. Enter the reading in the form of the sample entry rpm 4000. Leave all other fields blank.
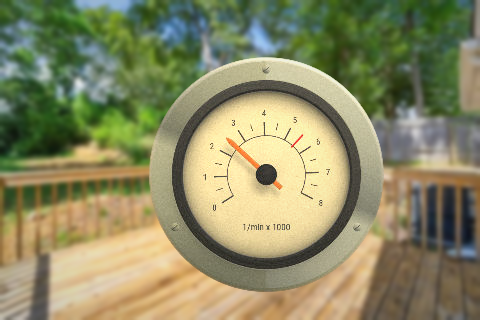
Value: rpm 2500
